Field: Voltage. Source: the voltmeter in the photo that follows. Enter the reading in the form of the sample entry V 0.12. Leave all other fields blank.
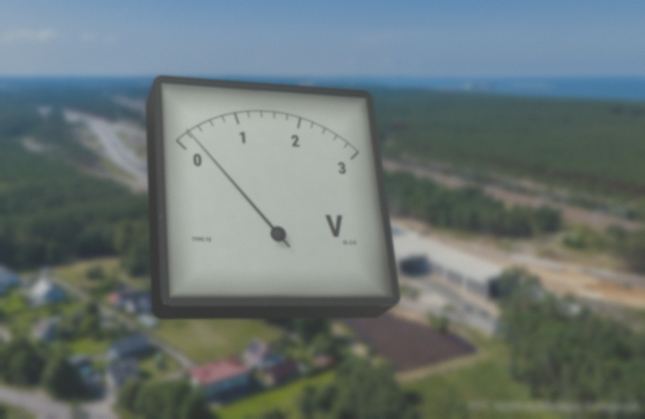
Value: V 0.2
